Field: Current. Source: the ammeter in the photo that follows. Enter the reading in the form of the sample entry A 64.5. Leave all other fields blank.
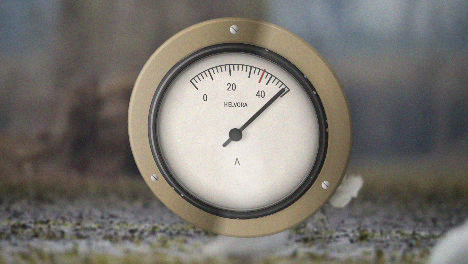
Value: A 48
